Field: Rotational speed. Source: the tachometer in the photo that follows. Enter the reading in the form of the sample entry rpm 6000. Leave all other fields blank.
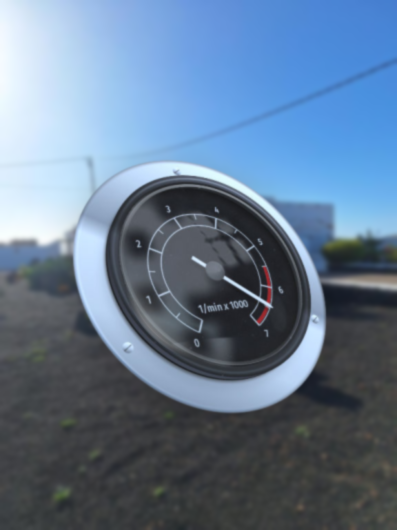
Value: rpm 6500
